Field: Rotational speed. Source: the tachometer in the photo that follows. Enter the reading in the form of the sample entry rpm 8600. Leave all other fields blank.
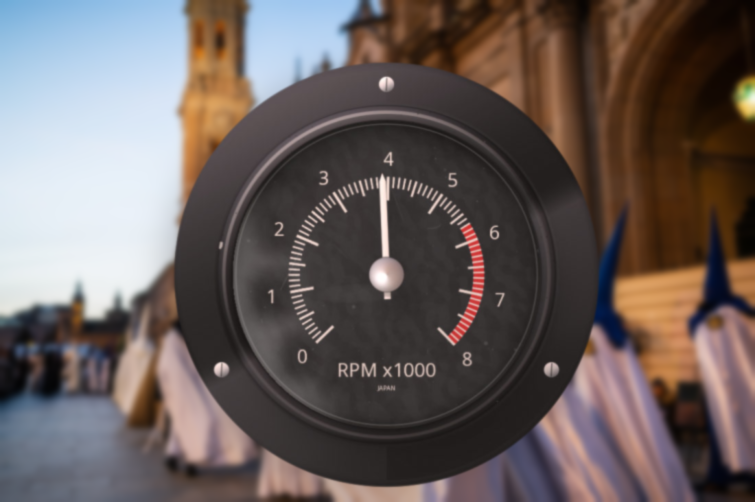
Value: rpm 3900
